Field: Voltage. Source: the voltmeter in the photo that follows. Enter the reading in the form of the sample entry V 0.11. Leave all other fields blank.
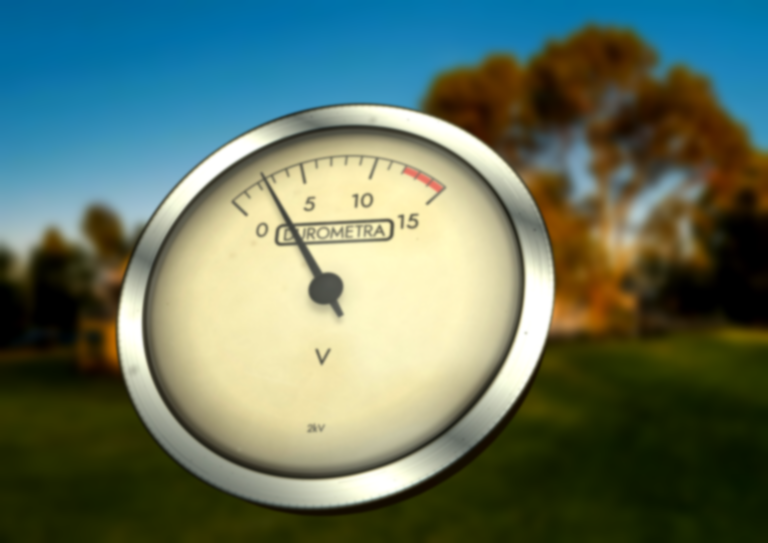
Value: V 2.5
